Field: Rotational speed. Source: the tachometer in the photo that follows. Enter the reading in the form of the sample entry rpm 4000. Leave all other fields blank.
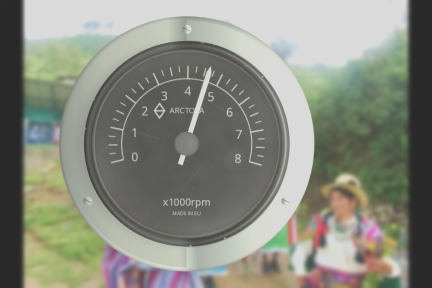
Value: rpm 4625
